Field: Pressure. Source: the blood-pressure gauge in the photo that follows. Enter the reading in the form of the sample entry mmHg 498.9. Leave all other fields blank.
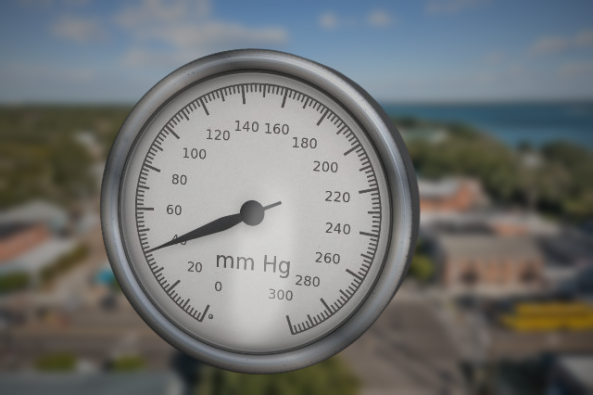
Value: mmHg 40
